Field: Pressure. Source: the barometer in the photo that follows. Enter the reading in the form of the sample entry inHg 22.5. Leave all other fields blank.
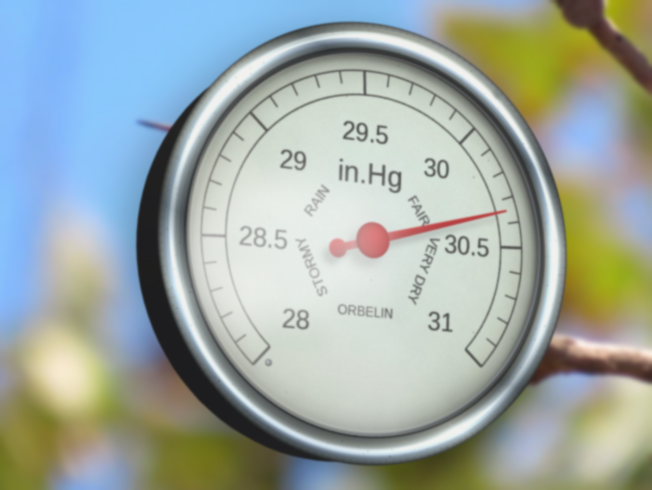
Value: inHg 30.35
